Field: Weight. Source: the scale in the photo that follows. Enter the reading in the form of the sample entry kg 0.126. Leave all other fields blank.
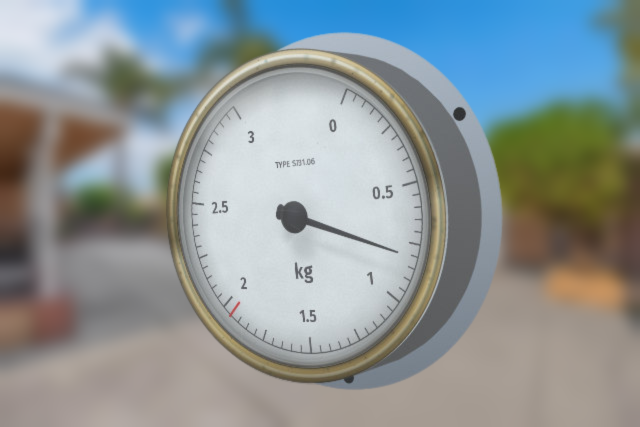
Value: kg 0.8
